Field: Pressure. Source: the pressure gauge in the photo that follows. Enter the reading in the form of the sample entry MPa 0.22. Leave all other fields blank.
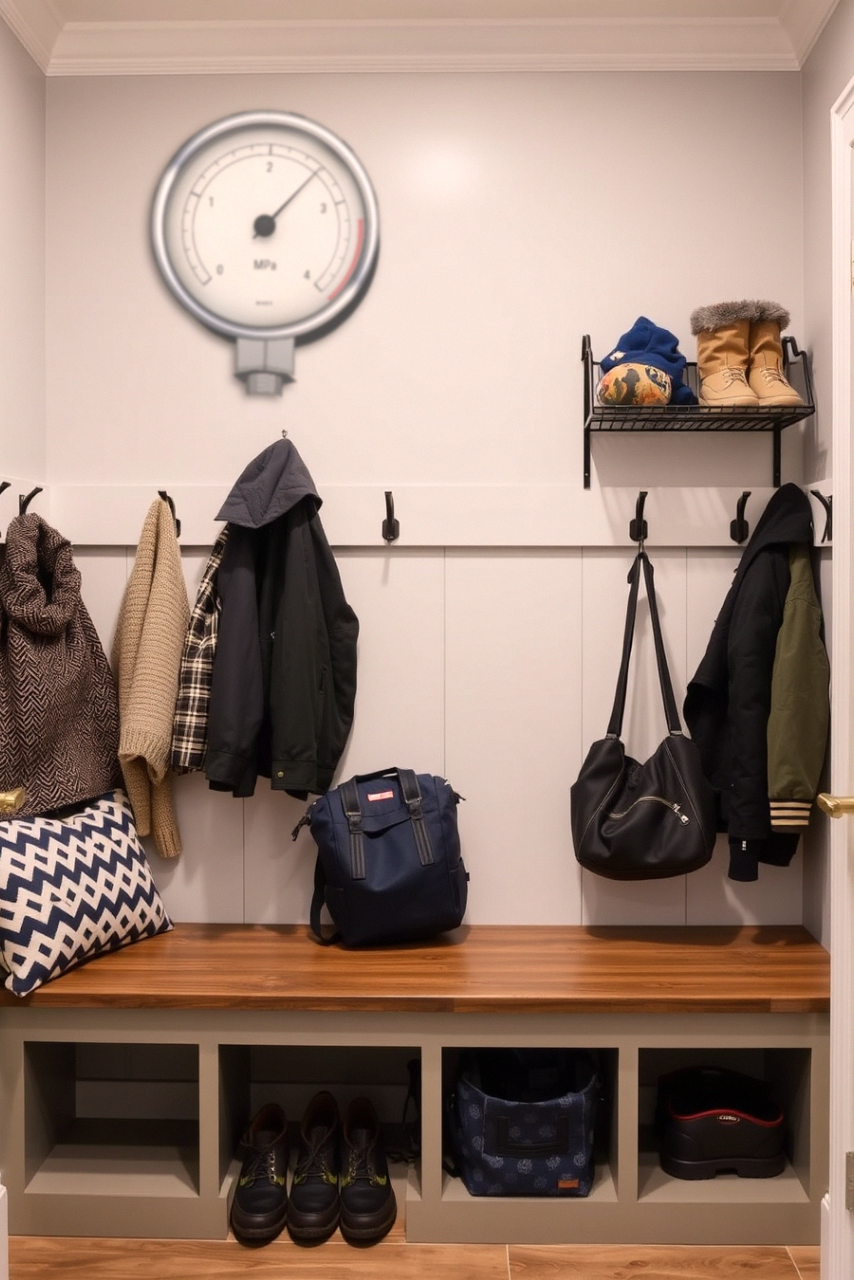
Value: MPa 2.6
